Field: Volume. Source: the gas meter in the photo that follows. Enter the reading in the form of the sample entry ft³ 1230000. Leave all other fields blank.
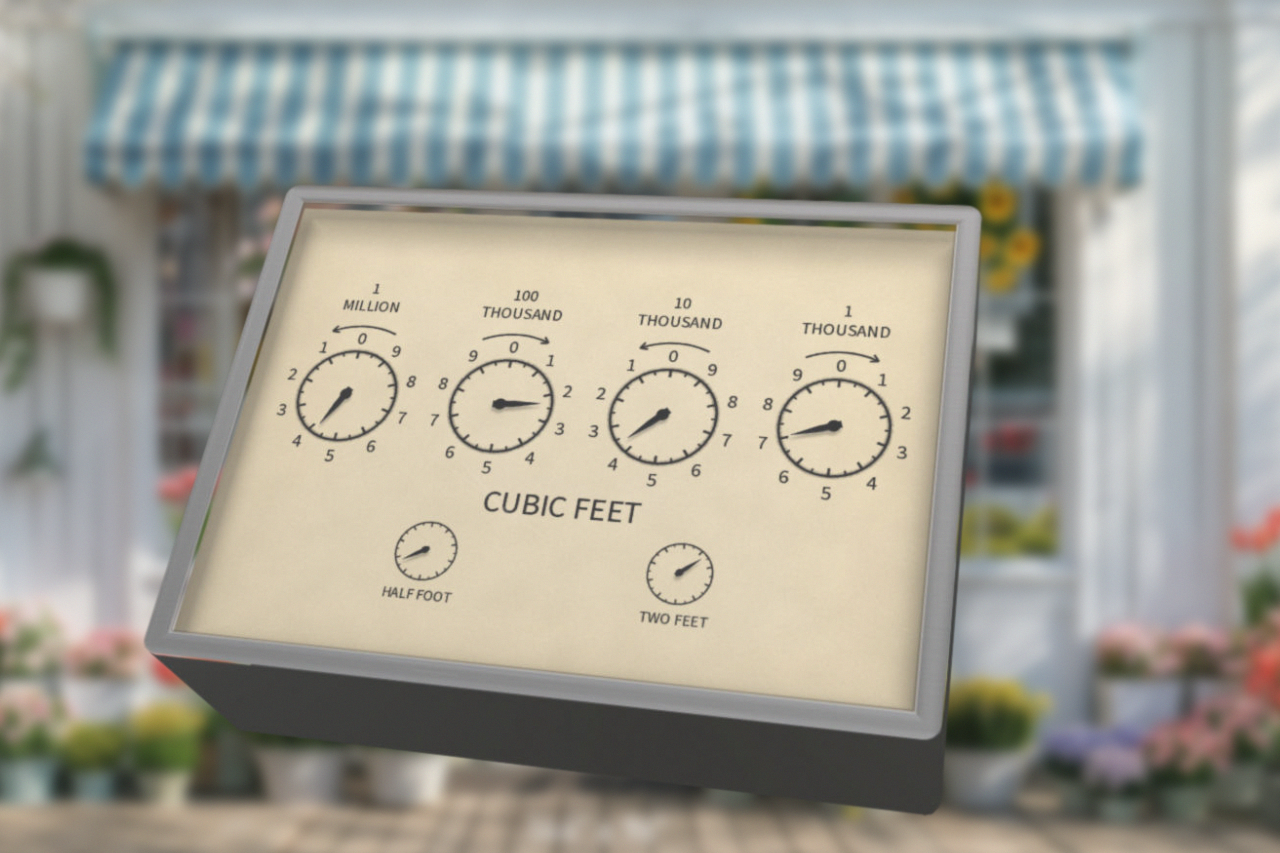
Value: ft³ 423700
